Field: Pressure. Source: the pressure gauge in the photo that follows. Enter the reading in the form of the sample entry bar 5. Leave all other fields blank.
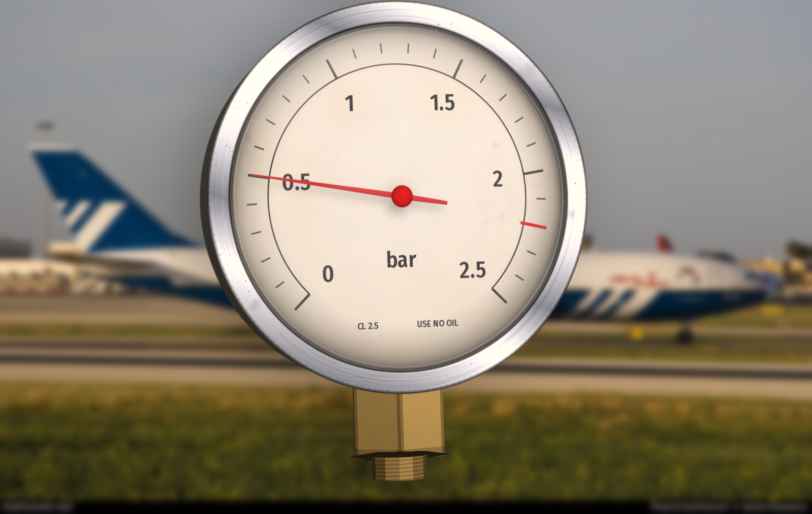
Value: bar 0.5
